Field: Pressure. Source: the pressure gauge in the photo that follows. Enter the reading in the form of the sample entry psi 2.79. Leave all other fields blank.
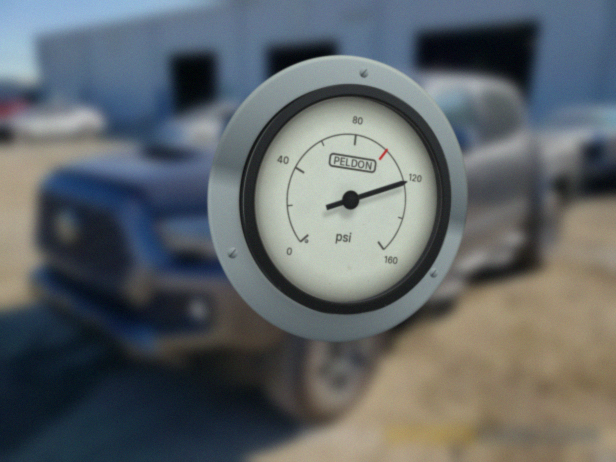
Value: psi 120
